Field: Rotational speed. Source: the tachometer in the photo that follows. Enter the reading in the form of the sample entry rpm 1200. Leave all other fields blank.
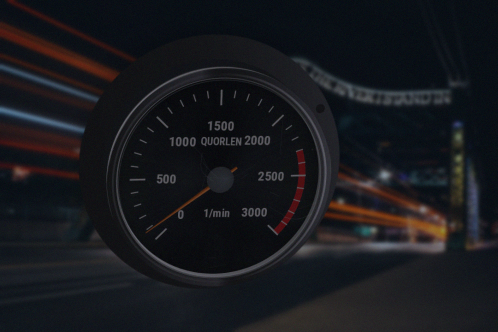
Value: rpm 100
